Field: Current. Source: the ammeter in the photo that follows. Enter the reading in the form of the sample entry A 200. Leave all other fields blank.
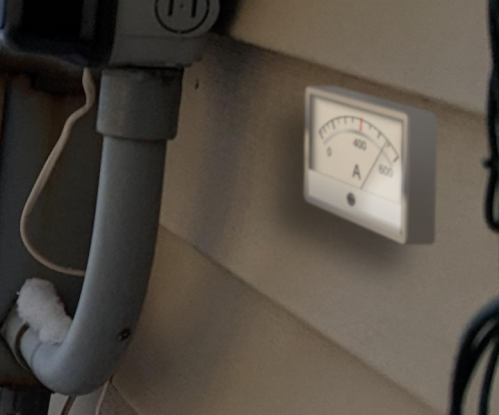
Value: A 550
